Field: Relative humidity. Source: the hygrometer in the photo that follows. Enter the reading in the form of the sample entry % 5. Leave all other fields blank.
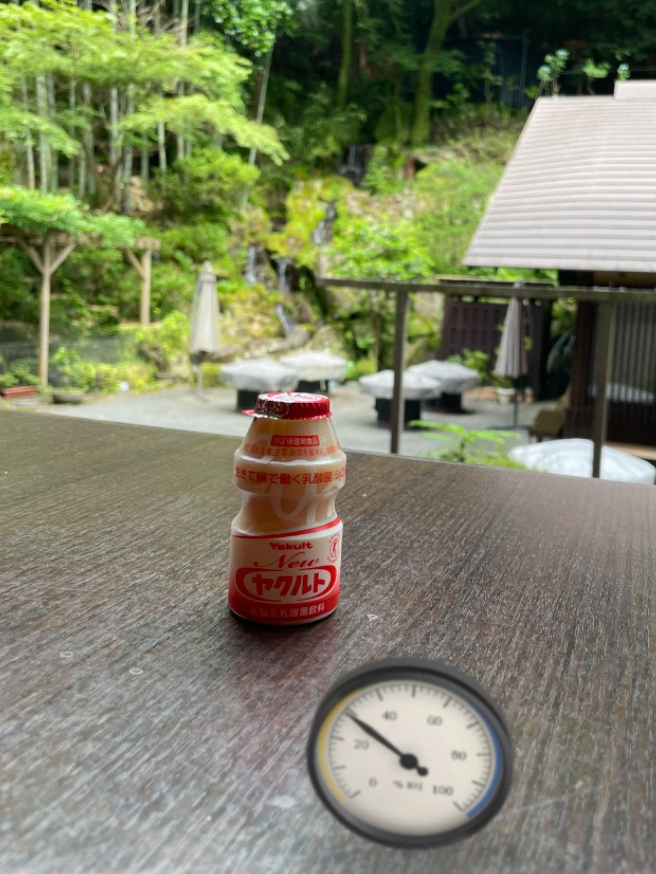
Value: % 30
